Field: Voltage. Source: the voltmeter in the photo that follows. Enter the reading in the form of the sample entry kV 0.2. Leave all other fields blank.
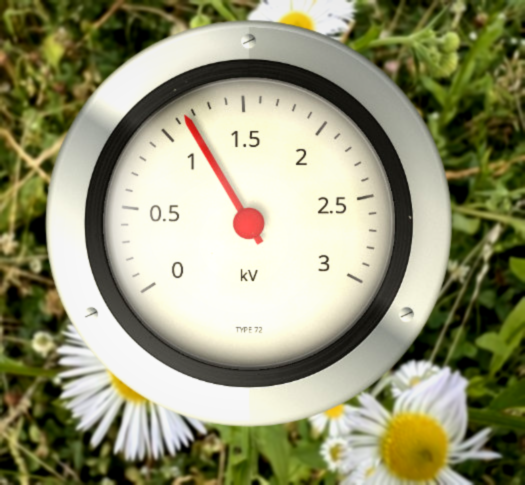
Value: kV 1.15
